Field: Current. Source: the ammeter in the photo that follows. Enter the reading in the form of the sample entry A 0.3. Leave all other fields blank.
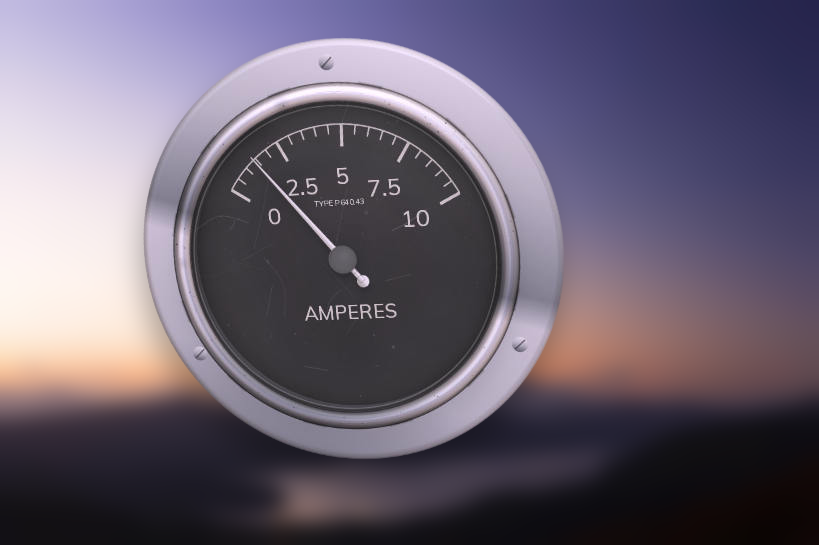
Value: A 1.5
